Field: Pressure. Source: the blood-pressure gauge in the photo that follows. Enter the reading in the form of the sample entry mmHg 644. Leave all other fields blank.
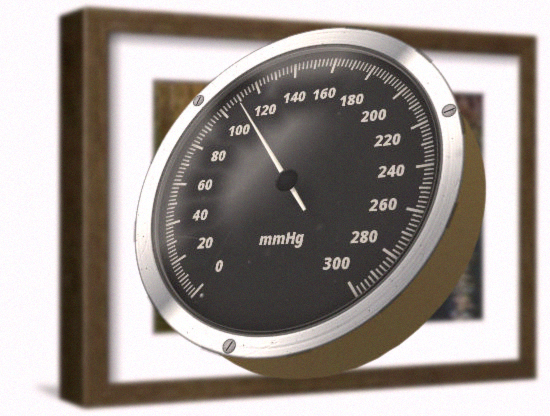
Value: mmHg 110
